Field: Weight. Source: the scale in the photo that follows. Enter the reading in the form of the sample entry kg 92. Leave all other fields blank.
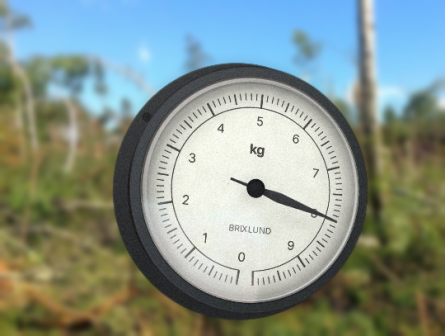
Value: kg 8
